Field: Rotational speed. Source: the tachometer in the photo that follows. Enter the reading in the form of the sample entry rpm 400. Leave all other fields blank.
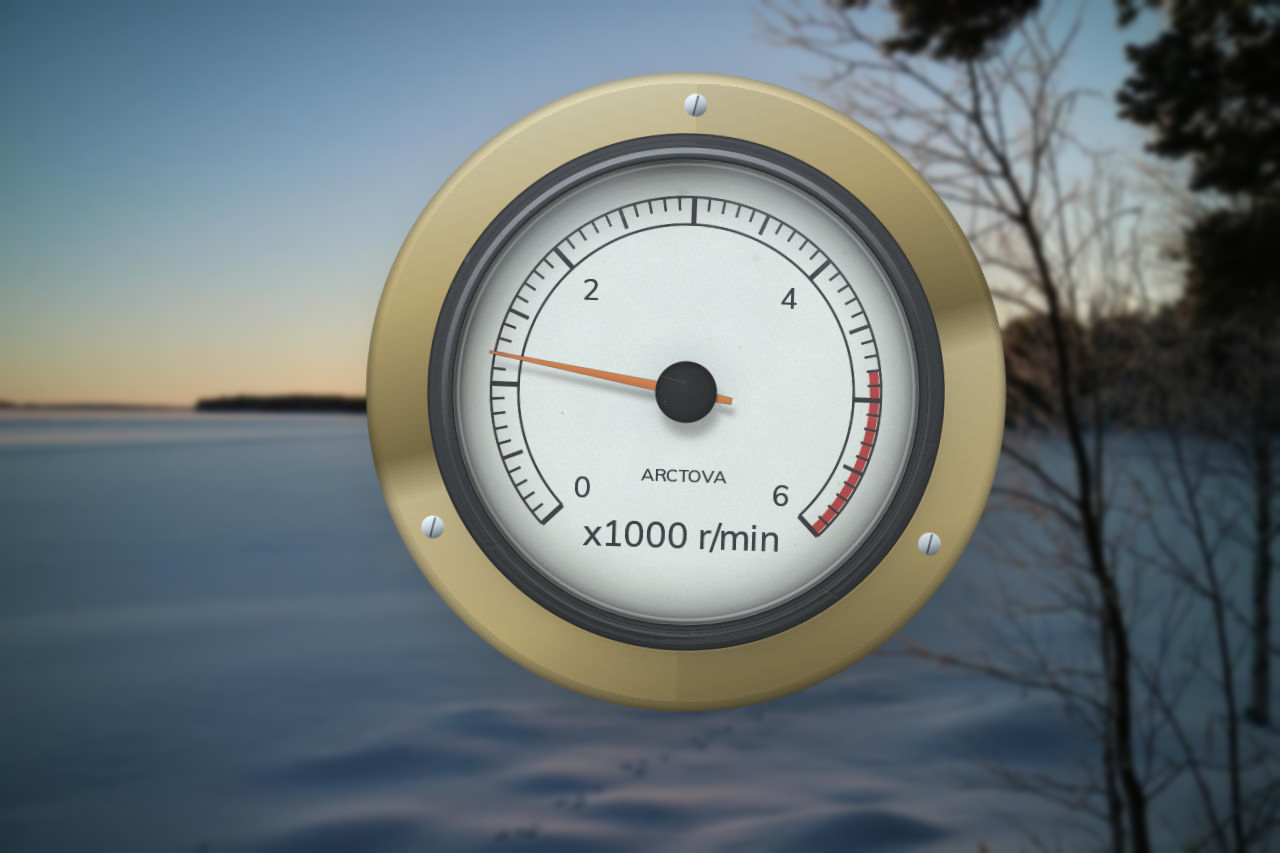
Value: rpm 1200
